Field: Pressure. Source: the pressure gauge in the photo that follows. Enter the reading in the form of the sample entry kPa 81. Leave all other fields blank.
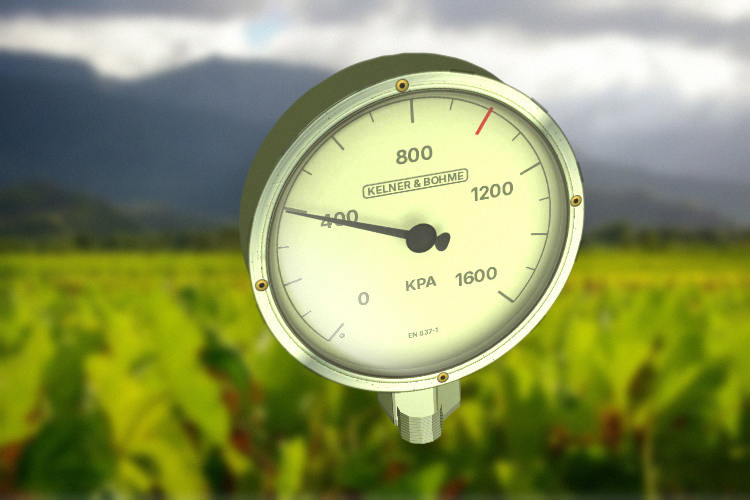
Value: kPa 400
